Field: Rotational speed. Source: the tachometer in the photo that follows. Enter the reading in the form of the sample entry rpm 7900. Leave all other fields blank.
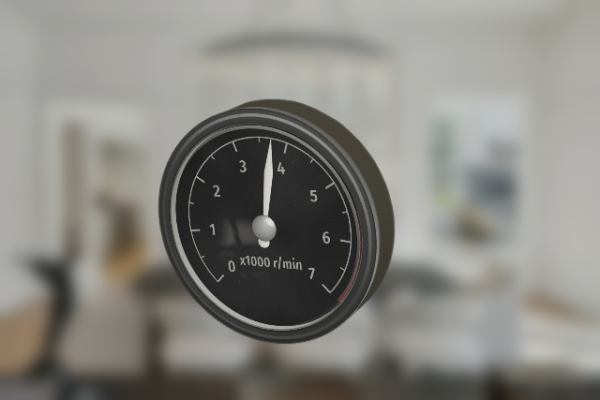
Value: rpm 3750
